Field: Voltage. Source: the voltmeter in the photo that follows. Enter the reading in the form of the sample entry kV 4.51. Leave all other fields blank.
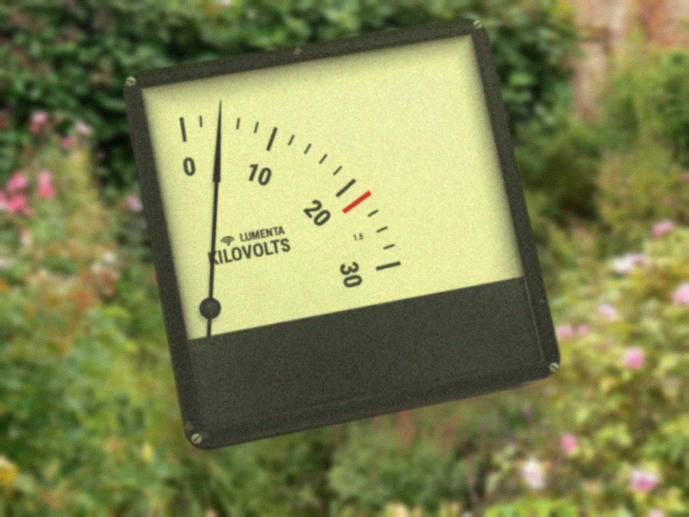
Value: kV 4
